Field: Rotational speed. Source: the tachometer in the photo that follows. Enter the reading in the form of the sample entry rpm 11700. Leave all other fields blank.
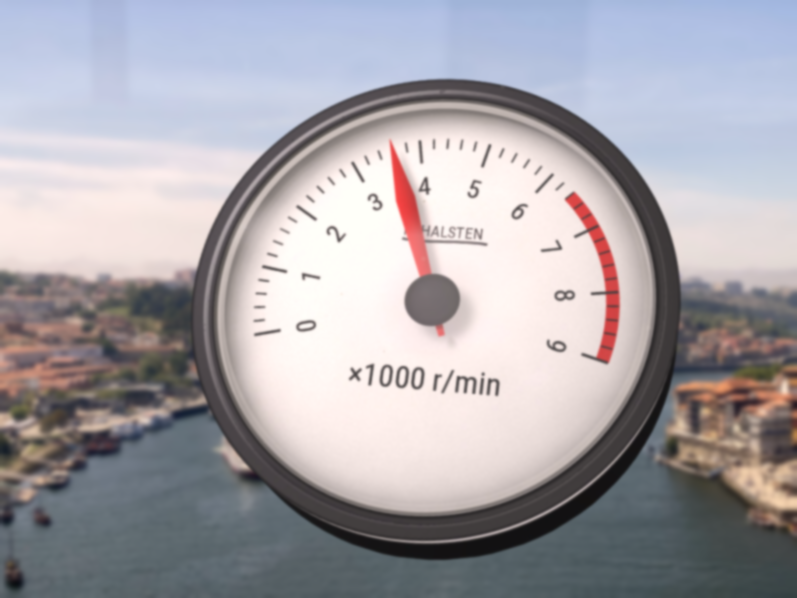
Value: rpm 3600
